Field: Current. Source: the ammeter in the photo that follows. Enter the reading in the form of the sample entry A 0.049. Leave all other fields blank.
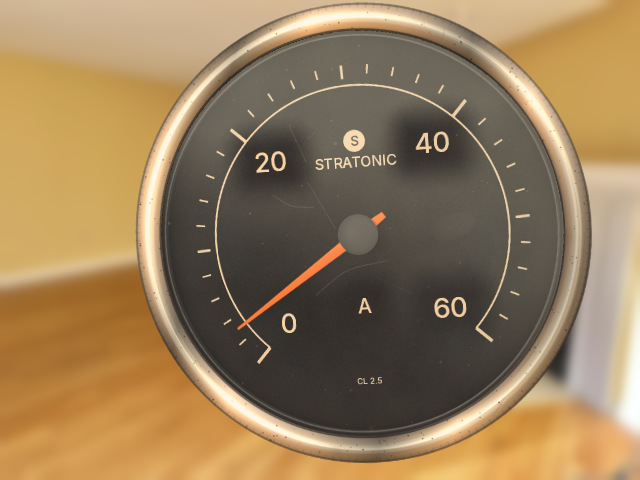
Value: A 3
